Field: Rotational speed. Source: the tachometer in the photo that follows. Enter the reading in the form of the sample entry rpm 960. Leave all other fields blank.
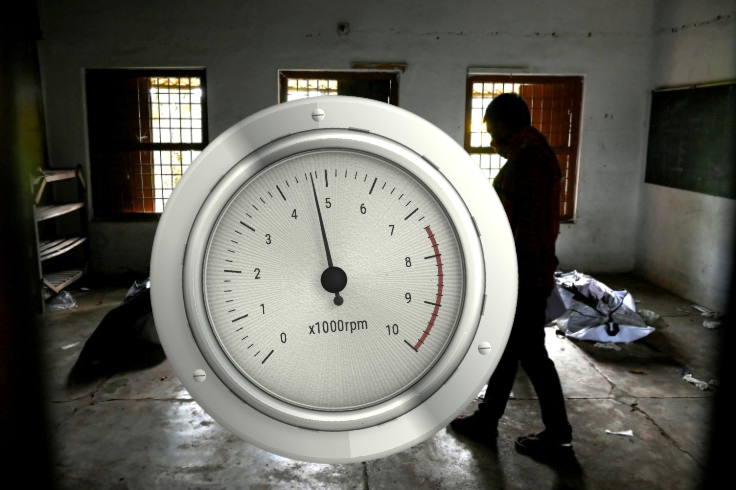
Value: rpm 4700
